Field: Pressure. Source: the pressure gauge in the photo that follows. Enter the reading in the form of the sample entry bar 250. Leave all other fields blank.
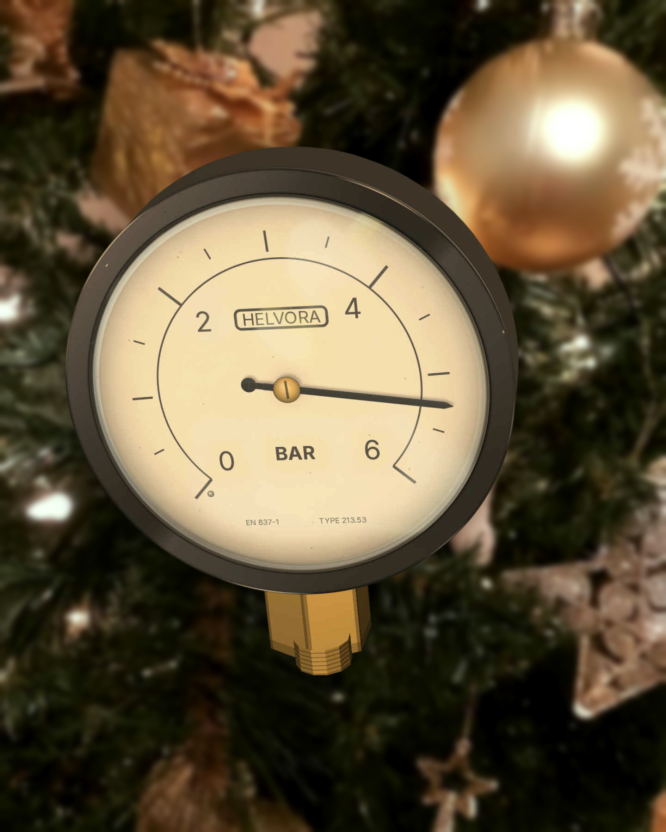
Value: bar 5.25
